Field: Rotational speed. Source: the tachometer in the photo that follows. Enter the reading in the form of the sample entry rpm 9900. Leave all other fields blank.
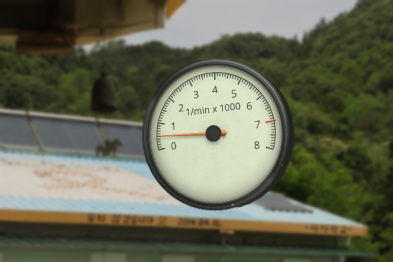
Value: rpm 500
